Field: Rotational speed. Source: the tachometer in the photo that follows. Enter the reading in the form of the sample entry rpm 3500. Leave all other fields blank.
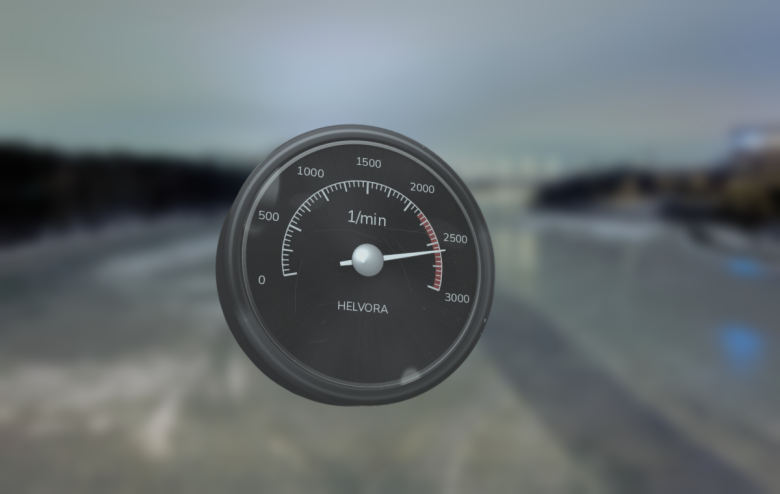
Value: rpm 2600
